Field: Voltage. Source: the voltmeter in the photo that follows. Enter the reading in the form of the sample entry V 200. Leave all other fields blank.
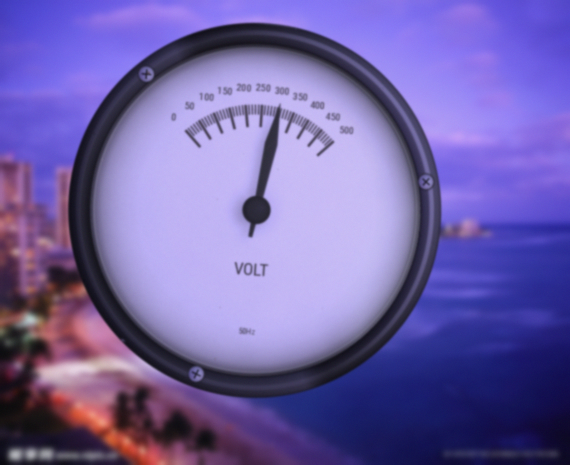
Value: V 300
